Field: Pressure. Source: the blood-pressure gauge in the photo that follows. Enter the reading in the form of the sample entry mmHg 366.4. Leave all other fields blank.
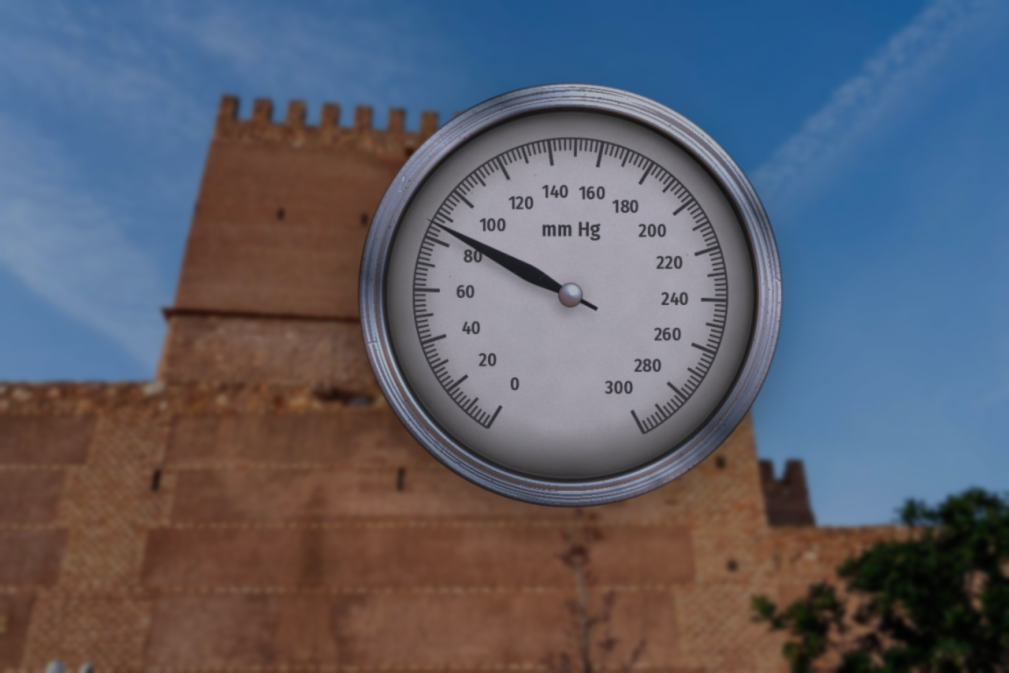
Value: mmHg 86
